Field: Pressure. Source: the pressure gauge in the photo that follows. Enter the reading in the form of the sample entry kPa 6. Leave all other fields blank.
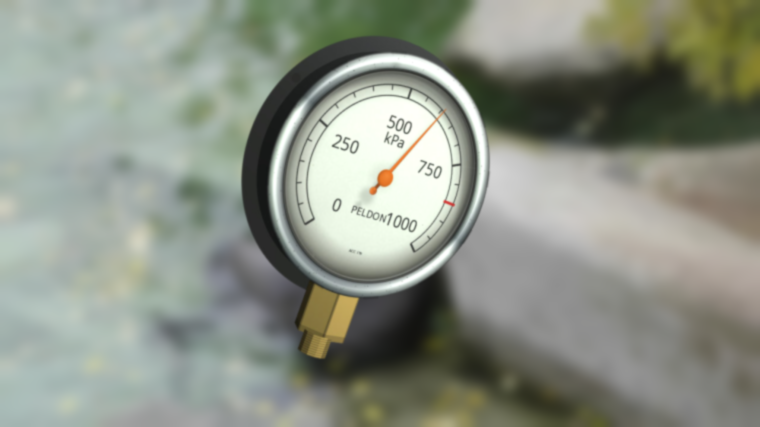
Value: kPa 600
